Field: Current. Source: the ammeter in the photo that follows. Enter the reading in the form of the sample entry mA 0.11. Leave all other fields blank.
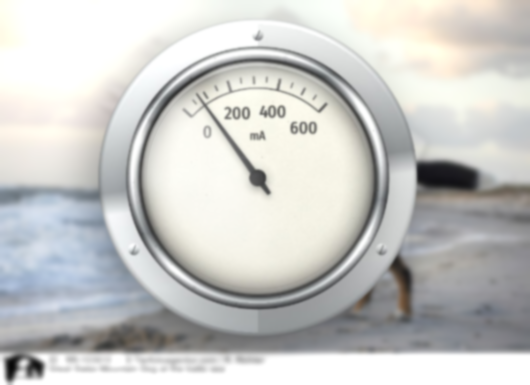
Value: mA 75
